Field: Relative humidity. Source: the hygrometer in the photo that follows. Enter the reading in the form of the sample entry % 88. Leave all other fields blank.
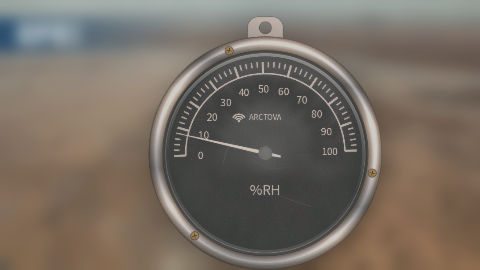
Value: % 8
